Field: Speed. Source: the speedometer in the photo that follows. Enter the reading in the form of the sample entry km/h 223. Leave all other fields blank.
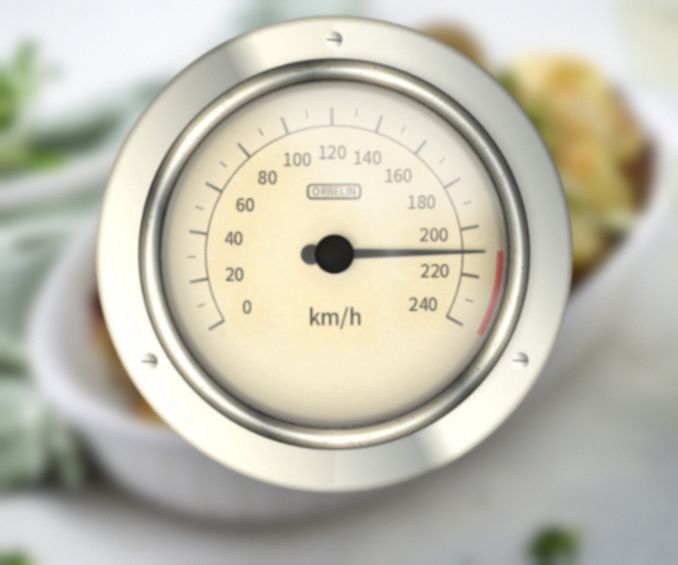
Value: km/h 210
